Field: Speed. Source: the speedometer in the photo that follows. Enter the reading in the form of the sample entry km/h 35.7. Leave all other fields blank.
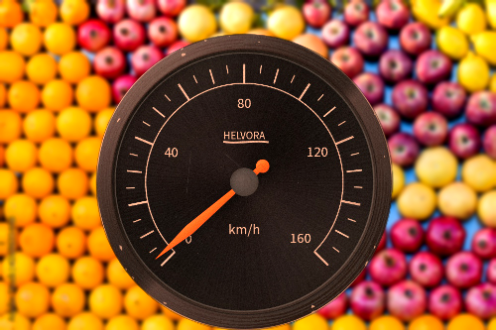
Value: km/h 2.5
